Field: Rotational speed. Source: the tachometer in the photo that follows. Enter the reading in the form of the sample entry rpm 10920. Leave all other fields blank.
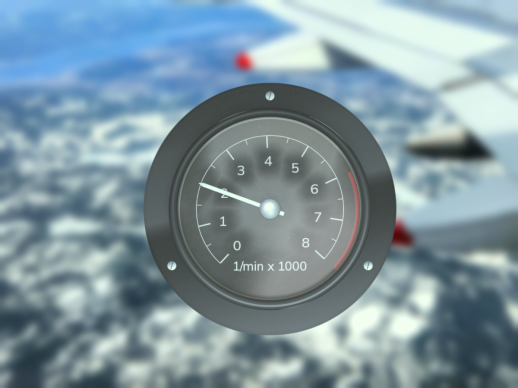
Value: rpm 2000
